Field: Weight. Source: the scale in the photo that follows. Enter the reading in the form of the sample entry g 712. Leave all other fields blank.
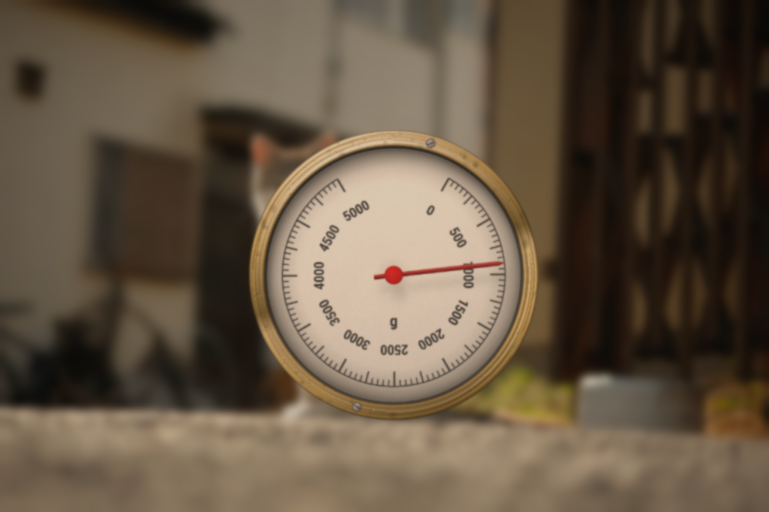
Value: g 900
